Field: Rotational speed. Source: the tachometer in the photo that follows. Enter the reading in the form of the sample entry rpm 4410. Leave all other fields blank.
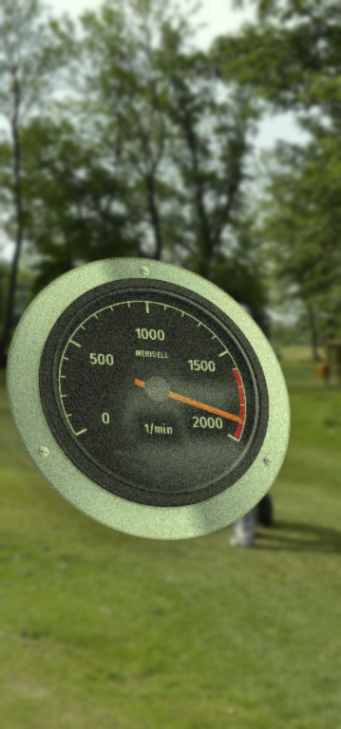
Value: rpm 1900
